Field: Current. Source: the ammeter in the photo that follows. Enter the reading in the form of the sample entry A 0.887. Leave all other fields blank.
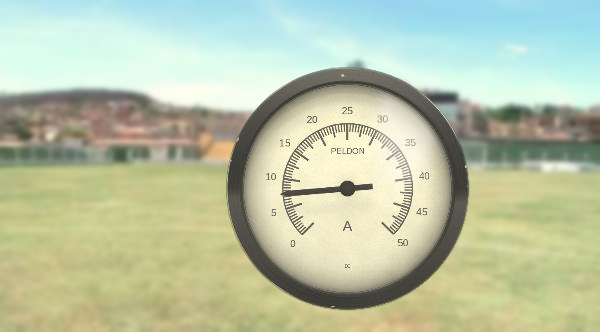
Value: A 7.5
